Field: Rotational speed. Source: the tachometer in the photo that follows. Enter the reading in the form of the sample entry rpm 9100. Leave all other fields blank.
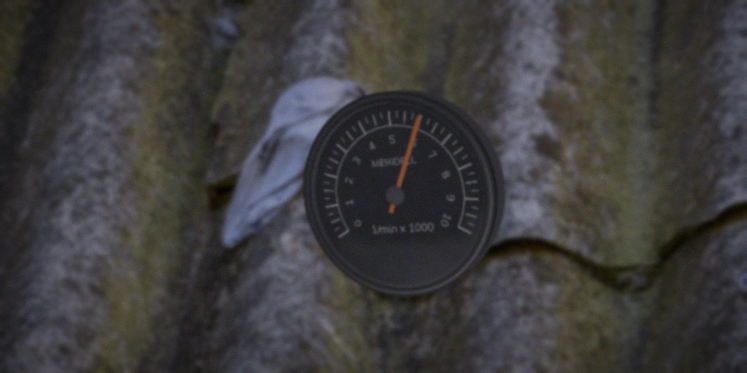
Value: rpm 6000
